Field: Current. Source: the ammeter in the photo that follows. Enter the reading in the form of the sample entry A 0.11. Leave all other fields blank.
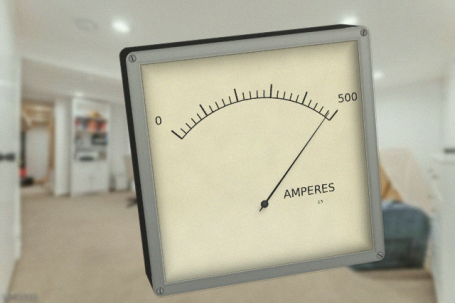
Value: A 480
